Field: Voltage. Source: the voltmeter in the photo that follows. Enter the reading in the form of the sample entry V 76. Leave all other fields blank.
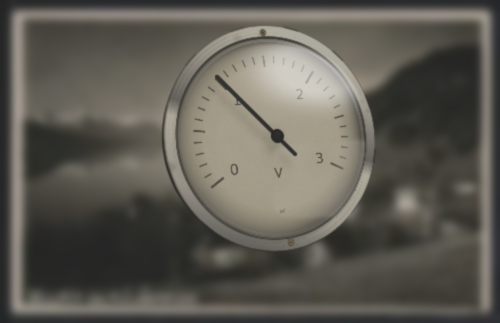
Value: V 1
